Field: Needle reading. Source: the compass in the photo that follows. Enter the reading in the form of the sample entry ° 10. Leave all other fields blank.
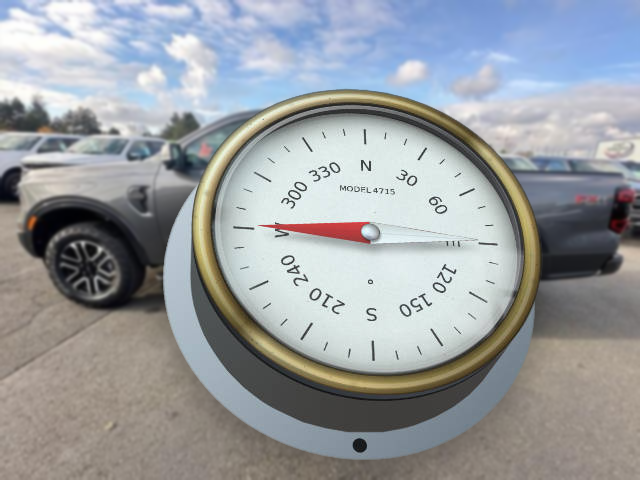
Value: ° 270
